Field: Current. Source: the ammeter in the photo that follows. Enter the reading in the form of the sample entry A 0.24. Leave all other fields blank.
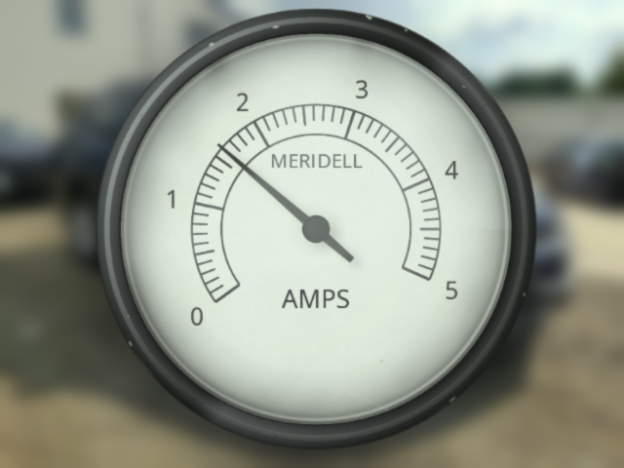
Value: A 1.6
